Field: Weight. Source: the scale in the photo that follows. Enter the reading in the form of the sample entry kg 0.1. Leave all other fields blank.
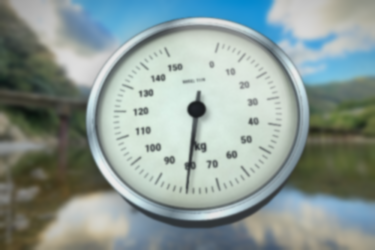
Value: kg 80
